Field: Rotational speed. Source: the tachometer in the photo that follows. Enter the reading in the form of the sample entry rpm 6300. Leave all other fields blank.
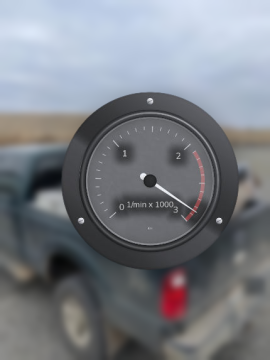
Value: rpm 2850
